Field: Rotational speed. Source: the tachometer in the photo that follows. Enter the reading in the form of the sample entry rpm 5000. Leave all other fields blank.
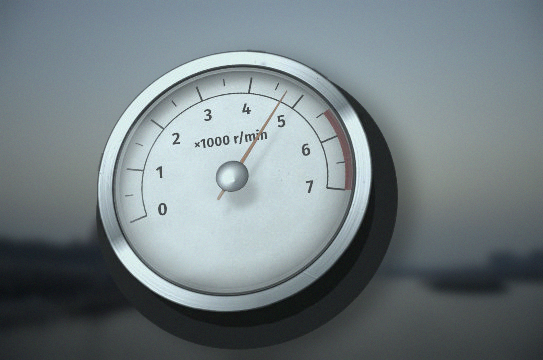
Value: rpm 4750
